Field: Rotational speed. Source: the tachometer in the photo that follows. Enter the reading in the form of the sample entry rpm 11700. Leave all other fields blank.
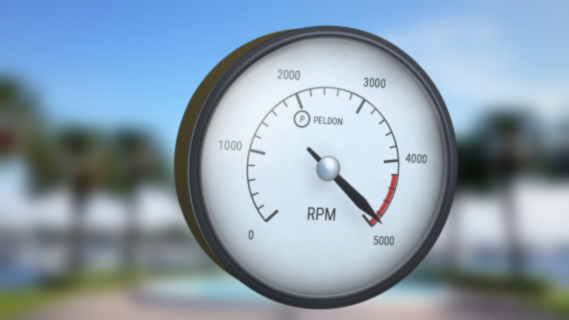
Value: rpm 4900
